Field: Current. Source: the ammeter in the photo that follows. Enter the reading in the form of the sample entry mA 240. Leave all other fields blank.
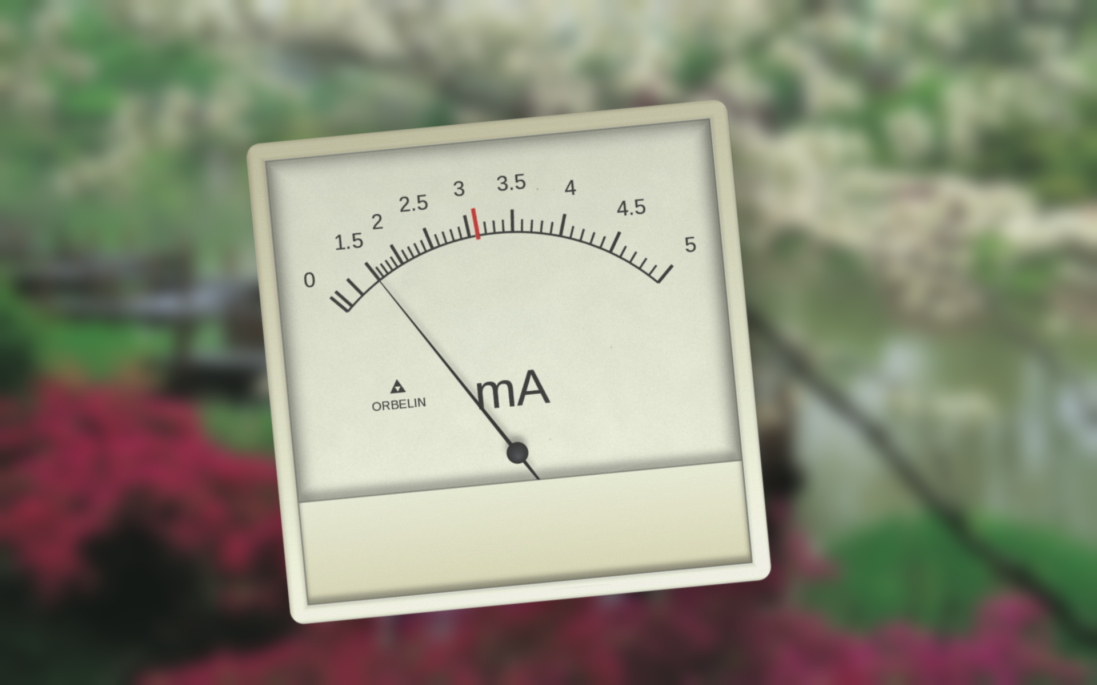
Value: mA 1.5
